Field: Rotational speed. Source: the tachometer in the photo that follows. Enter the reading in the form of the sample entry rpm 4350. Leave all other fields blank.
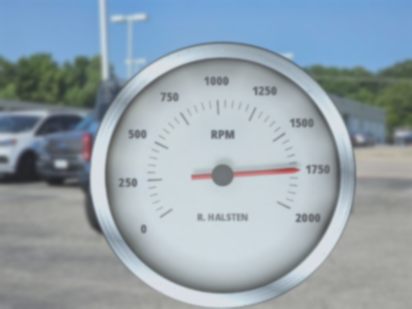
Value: rpm 1750
